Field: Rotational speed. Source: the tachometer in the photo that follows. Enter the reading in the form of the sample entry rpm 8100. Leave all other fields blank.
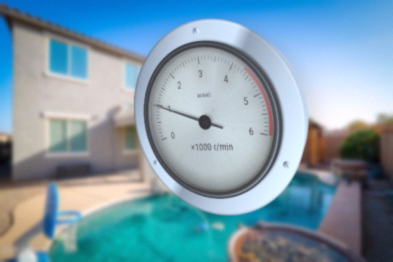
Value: rpm 1000
